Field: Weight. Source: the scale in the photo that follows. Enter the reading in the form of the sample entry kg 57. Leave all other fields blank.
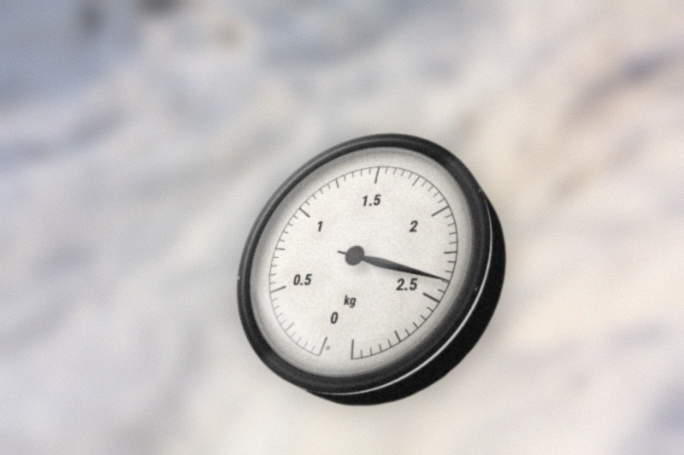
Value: kg 2.4
